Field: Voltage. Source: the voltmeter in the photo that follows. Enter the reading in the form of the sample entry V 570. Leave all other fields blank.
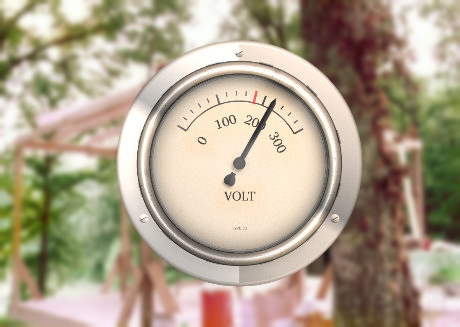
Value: V 220
